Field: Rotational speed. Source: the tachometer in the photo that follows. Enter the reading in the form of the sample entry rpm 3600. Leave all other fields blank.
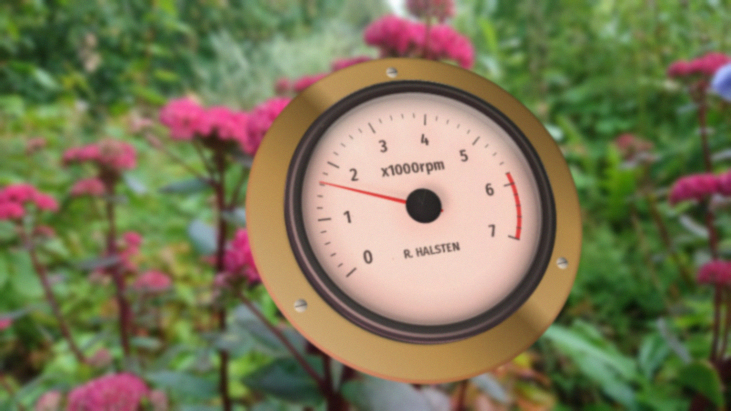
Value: rpm 1600
